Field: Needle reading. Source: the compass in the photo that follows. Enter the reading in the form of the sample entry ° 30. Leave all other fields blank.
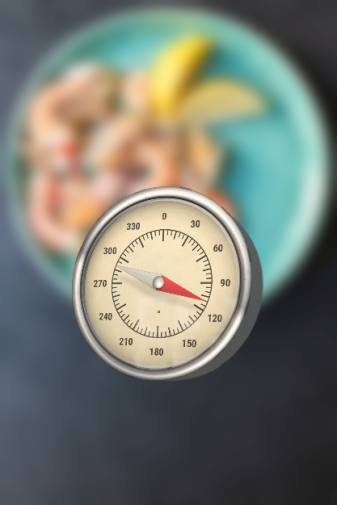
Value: ° 110
